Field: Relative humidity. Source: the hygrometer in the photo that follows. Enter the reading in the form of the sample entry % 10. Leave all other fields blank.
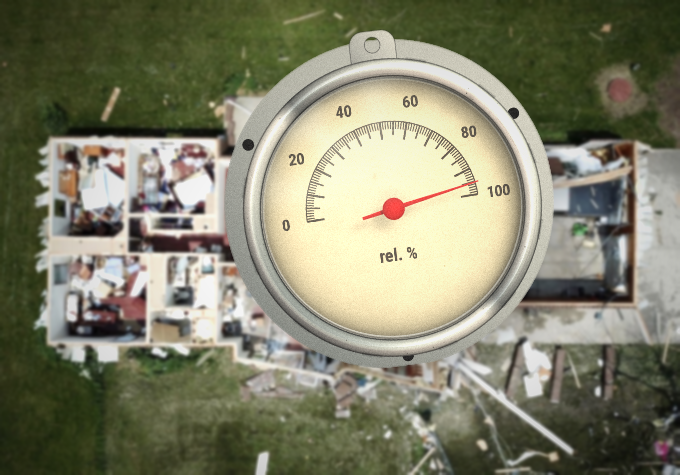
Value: % 95
